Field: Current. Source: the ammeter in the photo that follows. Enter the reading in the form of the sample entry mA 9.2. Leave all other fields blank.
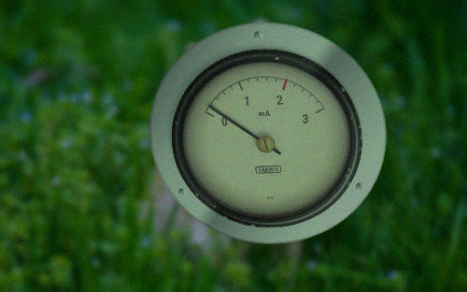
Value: mA 0.2
